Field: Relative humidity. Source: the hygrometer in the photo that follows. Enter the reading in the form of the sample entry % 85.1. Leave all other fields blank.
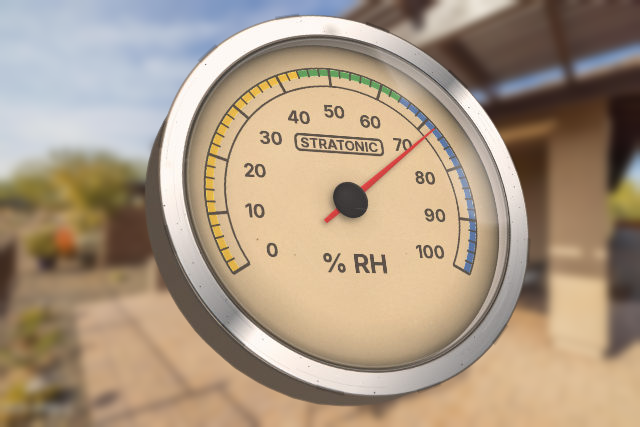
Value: % 72
